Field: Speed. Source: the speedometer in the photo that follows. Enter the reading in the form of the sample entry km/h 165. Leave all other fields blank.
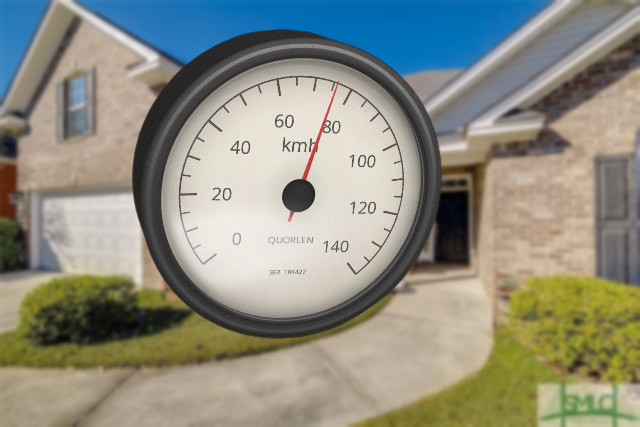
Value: km/h 75
